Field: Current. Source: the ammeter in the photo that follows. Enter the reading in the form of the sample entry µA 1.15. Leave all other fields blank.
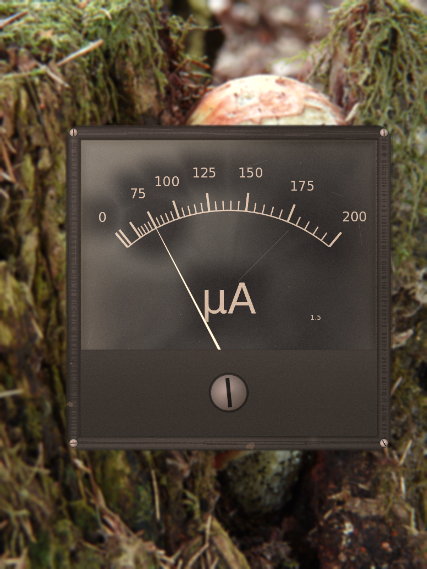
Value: µA 75
